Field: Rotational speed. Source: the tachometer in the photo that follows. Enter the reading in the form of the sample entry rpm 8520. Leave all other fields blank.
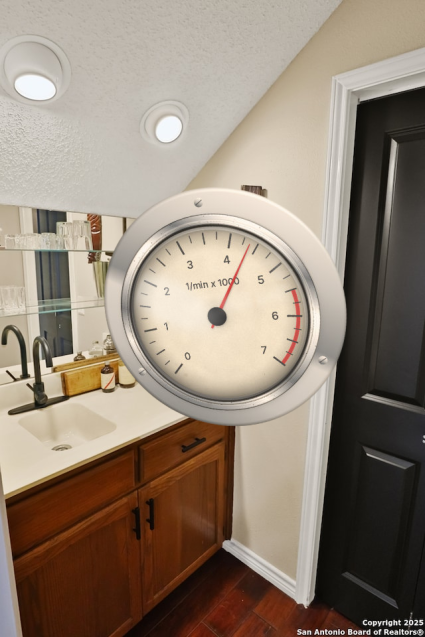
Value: rpm 4375
